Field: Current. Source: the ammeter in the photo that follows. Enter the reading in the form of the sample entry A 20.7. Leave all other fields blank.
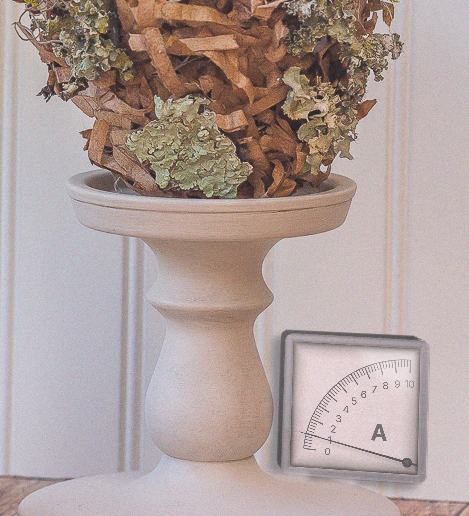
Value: A 1
